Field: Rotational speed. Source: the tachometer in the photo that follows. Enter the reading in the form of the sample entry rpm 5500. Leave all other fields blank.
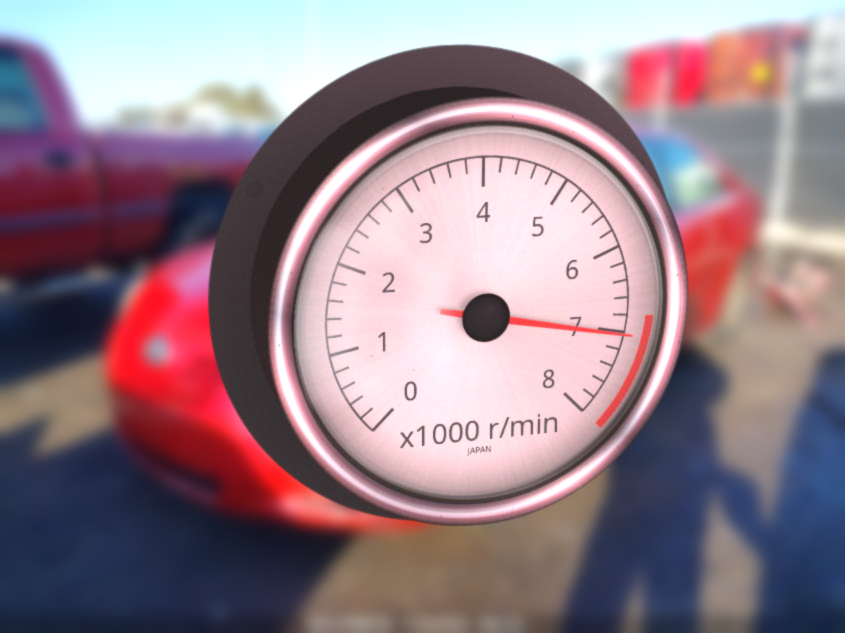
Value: rpm 7000
